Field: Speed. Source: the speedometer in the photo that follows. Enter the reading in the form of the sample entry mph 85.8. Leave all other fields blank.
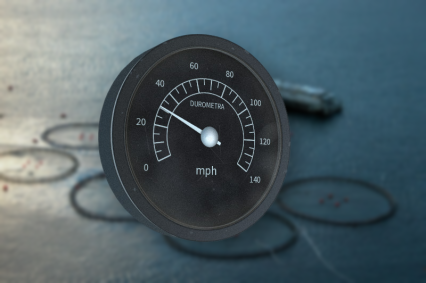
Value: mph 30
